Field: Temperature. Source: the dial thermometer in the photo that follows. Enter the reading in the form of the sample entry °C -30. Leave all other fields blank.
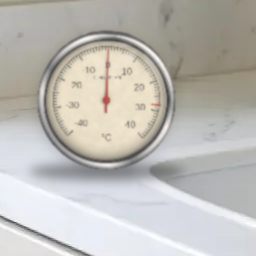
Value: °C 0
